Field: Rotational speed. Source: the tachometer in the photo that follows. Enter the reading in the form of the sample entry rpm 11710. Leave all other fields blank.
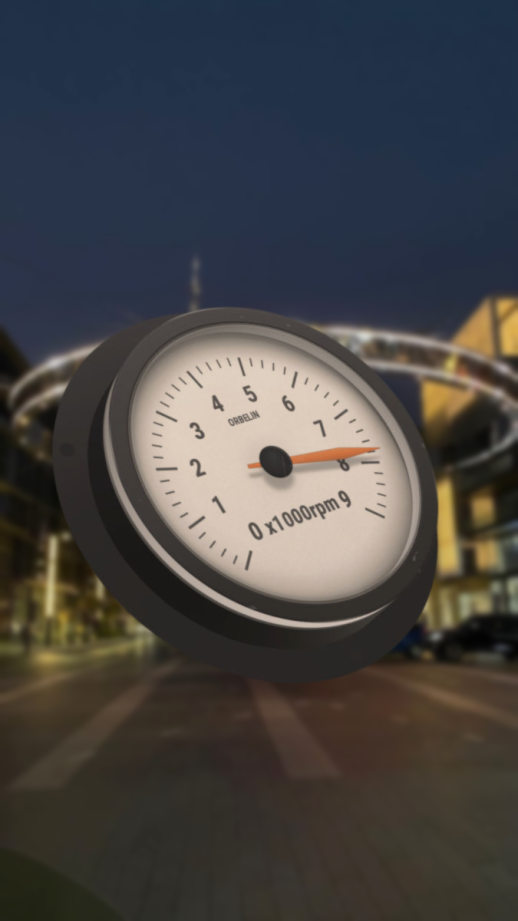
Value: rpm 7800
